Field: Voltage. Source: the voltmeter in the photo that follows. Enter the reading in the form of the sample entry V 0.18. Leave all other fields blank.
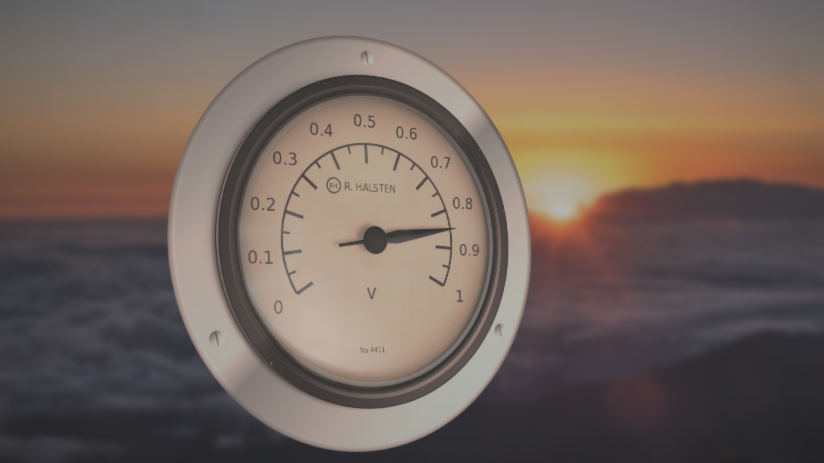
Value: V 0.85
